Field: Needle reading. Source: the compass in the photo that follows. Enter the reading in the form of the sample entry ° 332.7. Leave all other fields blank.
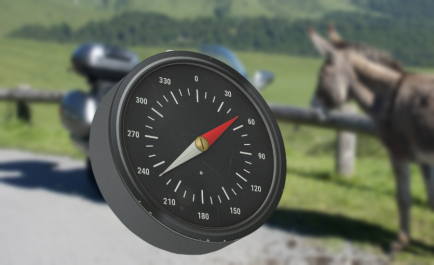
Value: ° 50
